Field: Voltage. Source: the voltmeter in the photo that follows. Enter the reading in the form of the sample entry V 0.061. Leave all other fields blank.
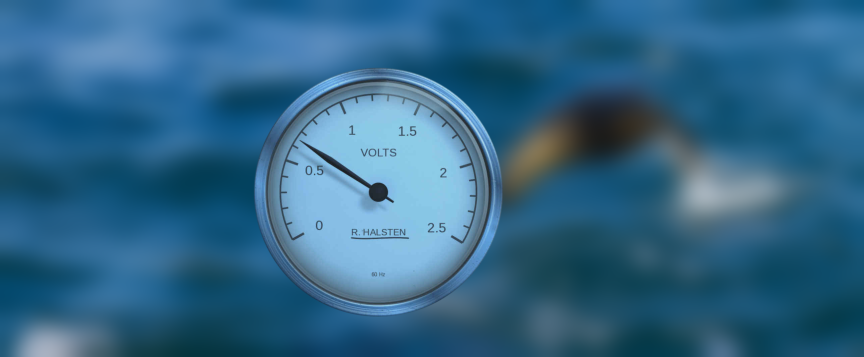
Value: V 0.65
